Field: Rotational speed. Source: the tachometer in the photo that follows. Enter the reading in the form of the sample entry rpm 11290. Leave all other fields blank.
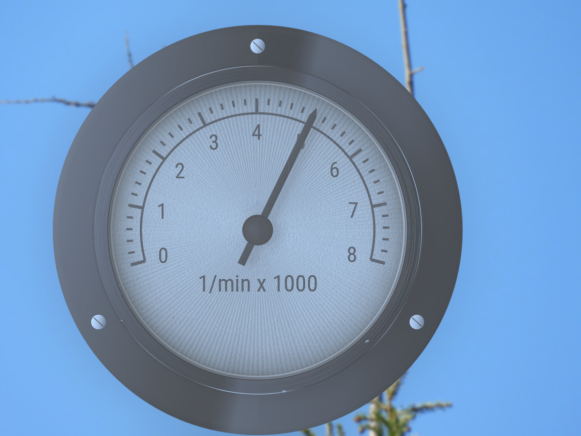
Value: rpm 5000
